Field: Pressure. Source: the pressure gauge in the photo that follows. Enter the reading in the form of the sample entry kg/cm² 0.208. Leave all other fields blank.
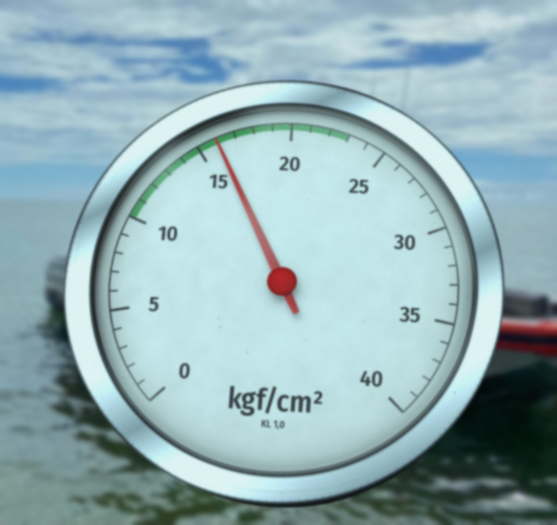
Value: kg/cm² 16
